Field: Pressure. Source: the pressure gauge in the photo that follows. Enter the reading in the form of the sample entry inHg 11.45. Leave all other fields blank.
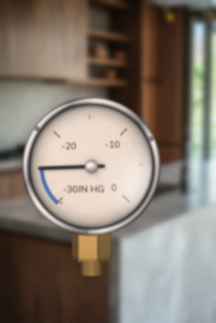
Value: inHg -25
